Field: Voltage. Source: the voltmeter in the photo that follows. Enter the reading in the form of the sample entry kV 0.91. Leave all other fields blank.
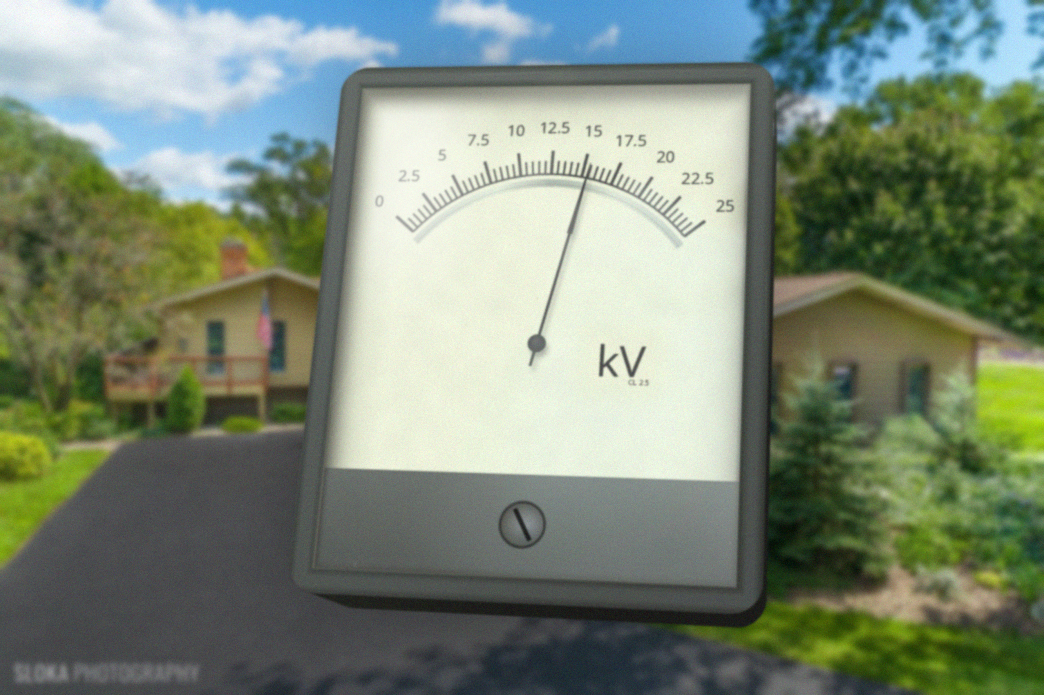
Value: kV 15.5
